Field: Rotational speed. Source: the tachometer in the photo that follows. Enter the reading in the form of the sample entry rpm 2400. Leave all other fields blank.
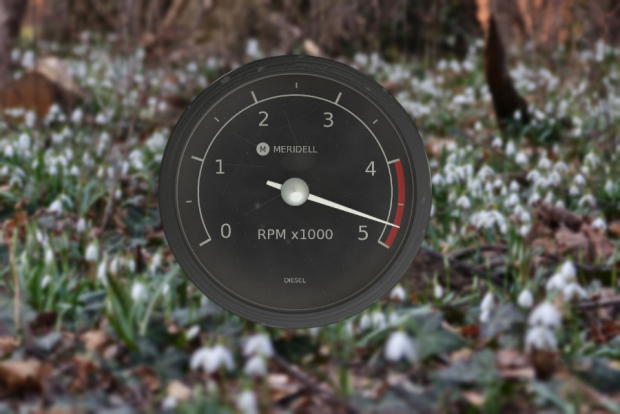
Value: rpm 4750
